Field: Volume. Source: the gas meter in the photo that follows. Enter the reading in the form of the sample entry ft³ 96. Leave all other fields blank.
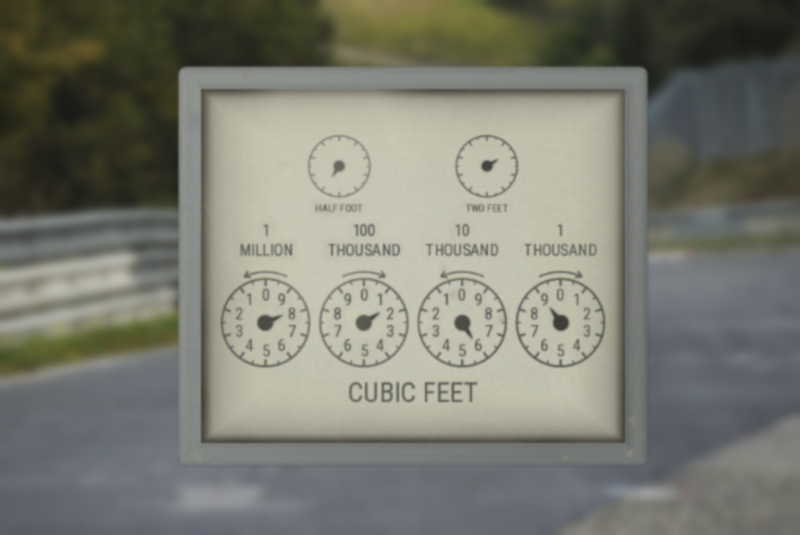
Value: ft³ 815900
